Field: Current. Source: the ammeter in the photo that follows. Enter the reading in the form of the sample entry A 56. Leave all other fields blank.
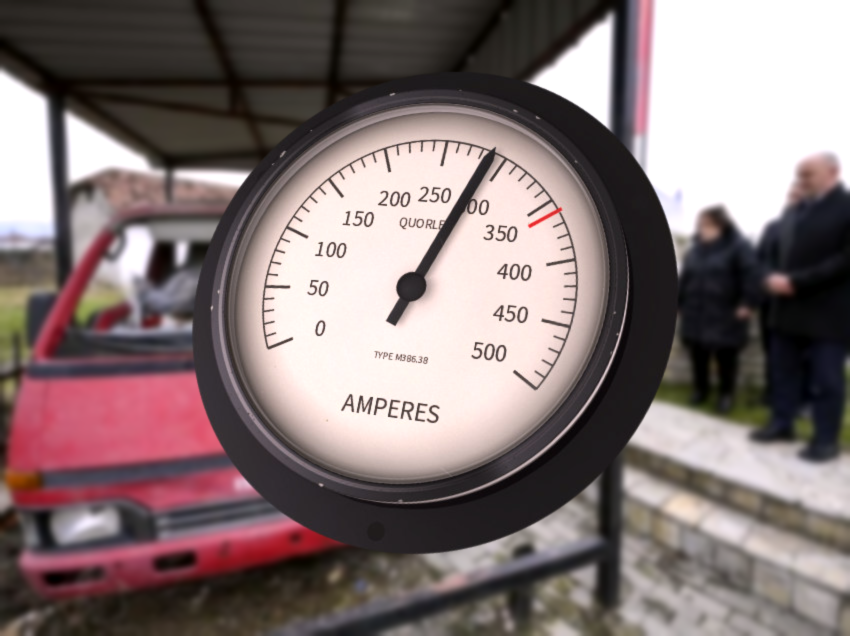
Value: A 290
